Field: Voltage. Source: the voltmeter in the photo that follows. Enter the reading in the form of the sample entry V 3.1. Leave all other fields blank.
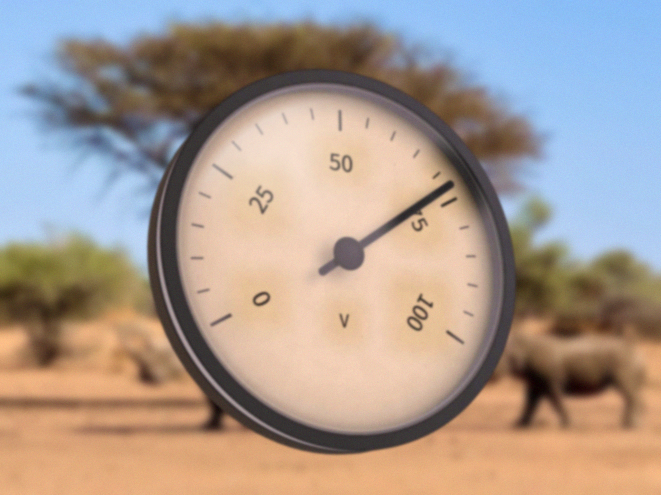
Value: V 72.5
